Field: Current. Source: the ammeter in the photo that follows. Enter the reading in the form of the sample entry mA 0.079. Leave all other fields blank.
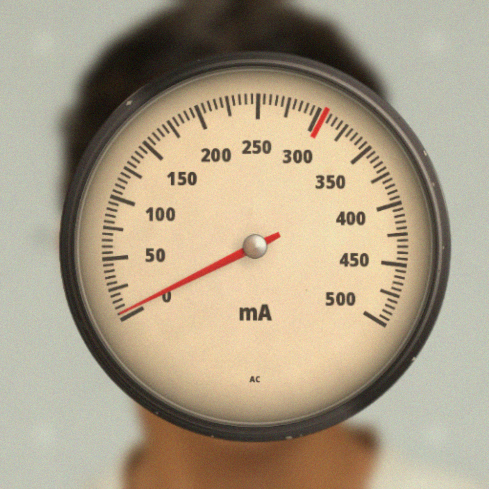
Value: mA 5
